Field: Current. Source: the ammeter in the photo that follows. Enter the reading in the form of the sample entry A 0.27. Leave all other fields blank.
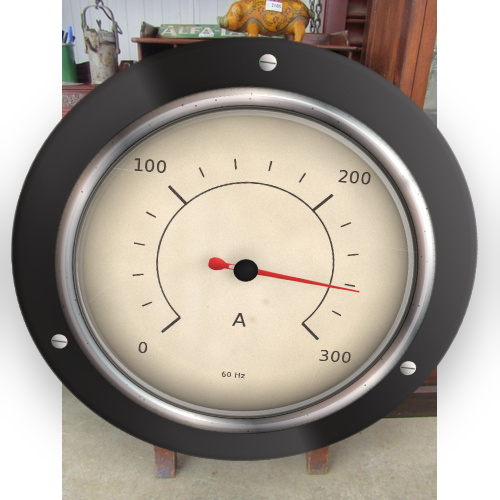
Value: A 260
